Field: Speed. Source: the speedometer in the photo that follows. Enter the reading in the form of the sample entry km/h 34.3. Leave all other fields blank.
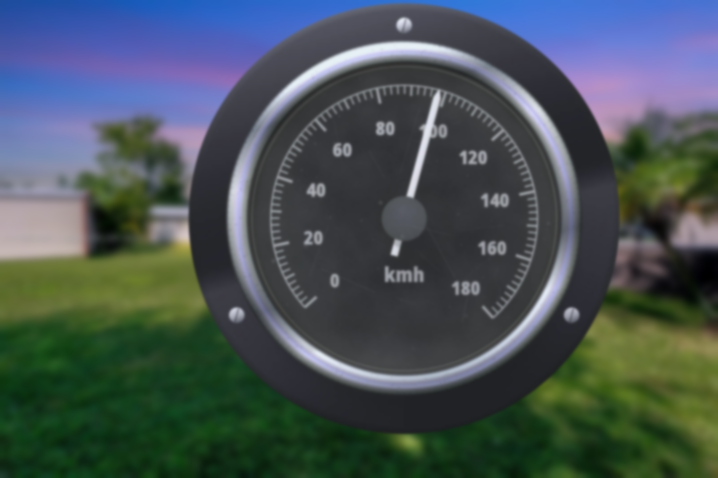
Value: km/h 98
